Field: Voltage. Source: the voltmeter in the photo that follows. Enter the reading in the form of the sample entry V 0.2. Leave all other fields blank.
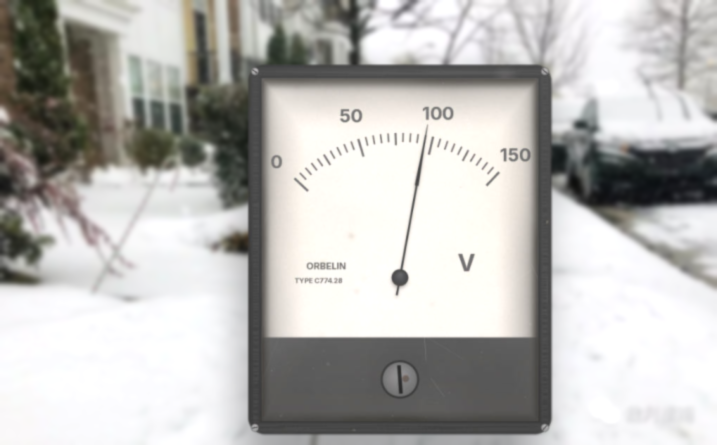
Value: V 95
